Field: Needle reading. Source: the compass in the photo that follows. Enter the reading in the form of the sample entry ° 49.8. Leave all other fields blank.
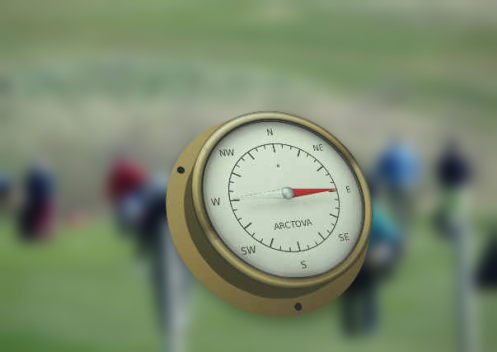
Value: ° 90
